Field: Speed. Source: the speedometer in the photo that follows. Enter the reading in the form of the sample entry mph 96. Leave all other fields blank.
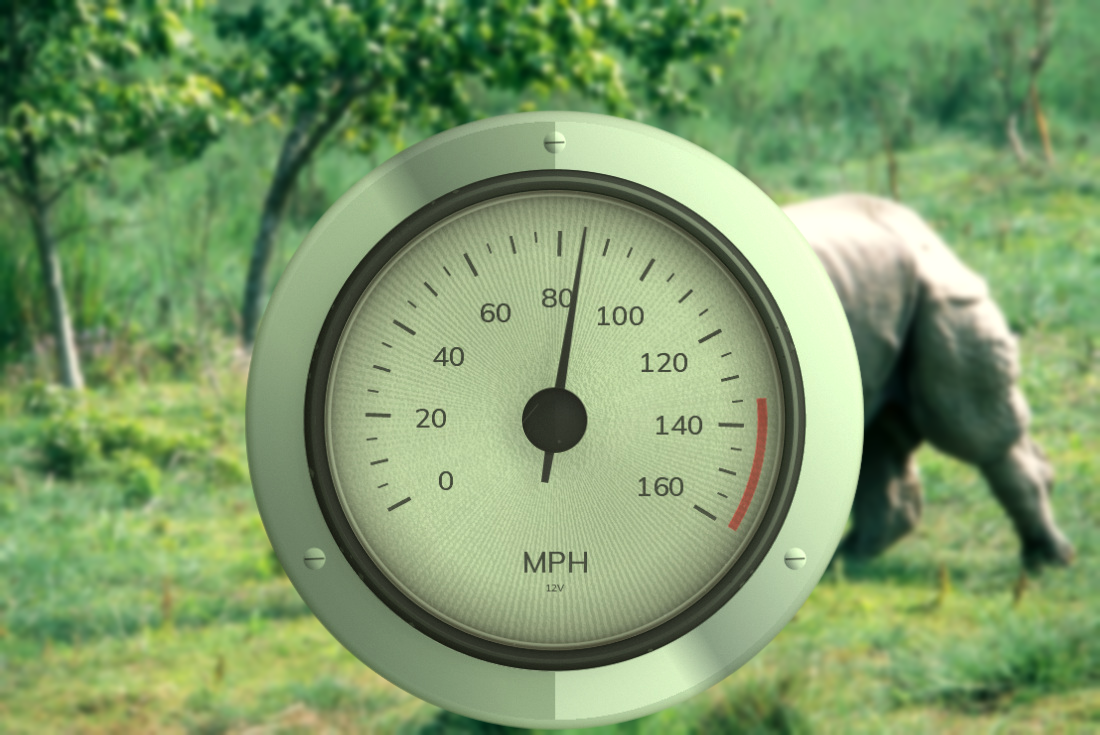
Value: mph 85
